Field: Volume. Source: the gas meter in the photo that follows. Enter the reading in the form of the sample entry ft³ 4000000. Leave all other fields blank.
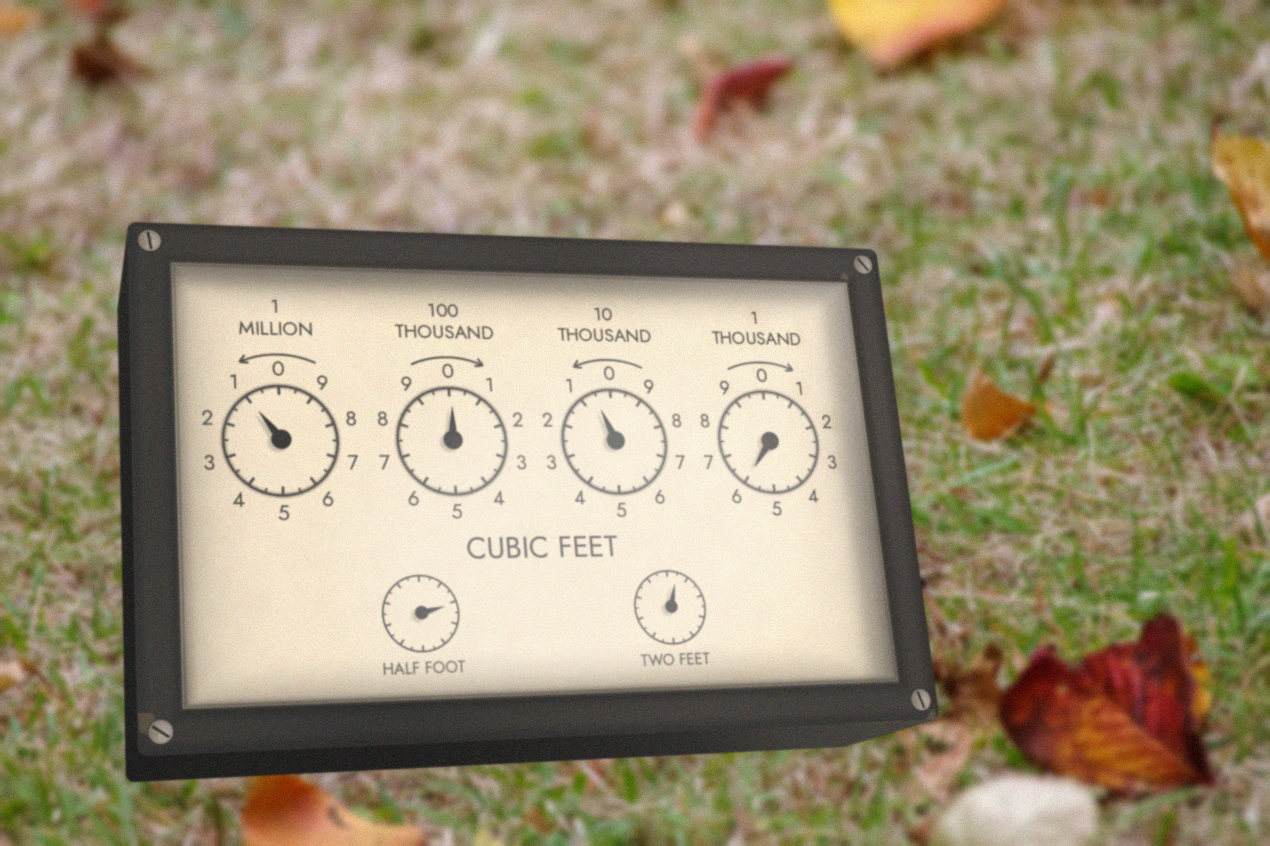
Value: ft³ 100600
